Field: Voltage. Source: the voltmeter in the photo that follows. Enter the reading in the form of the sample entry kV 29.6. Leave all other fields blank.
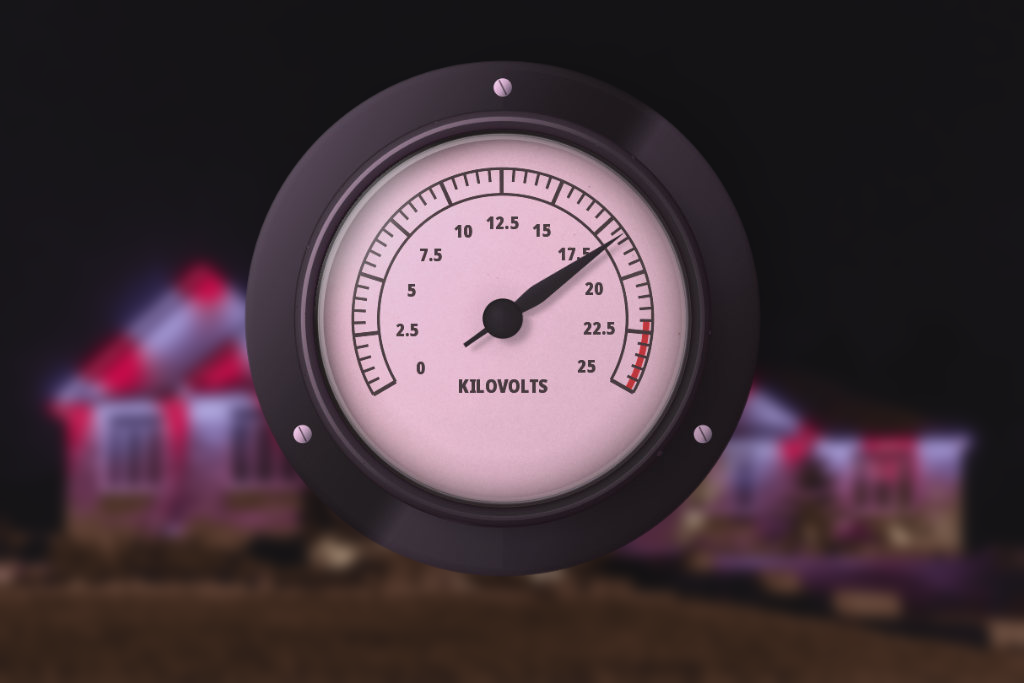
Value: kV 18.25
